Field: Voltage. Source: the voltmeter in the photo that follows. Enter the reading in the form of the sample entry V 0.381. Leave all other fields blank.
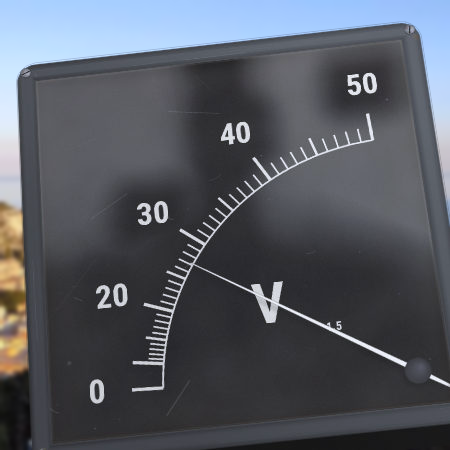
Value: V 27
